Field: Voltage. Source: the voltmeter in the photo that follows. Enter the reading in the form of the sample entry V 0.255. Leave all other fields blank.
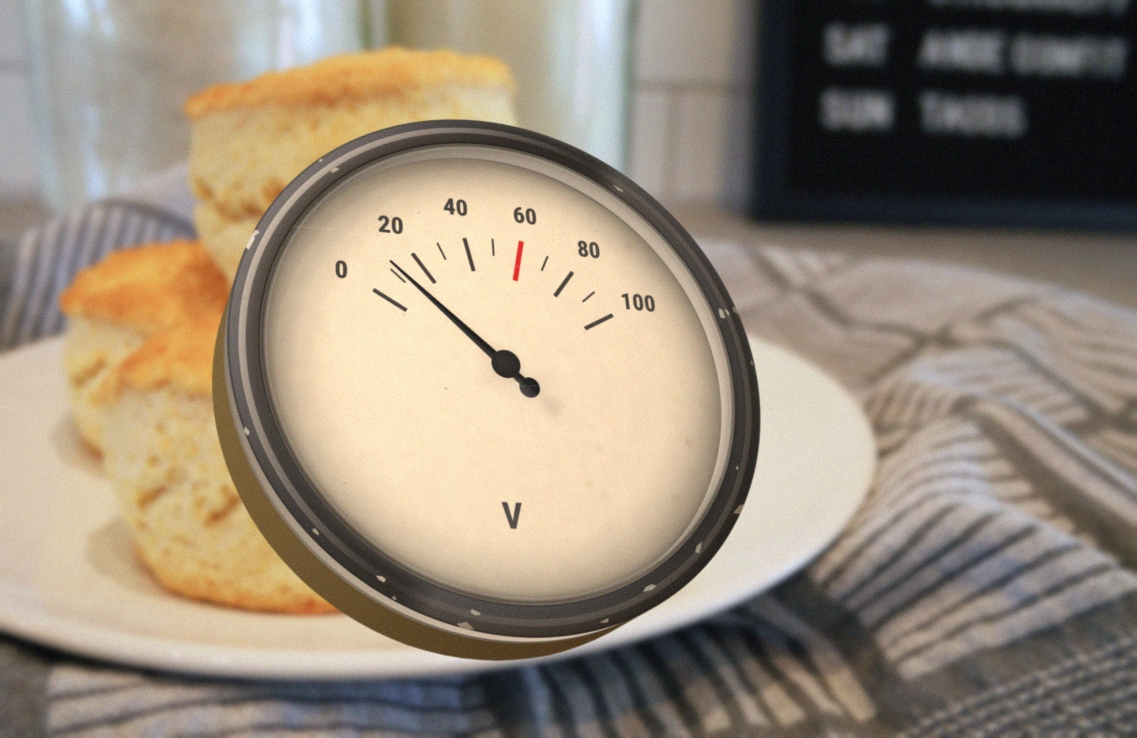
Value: V 10
